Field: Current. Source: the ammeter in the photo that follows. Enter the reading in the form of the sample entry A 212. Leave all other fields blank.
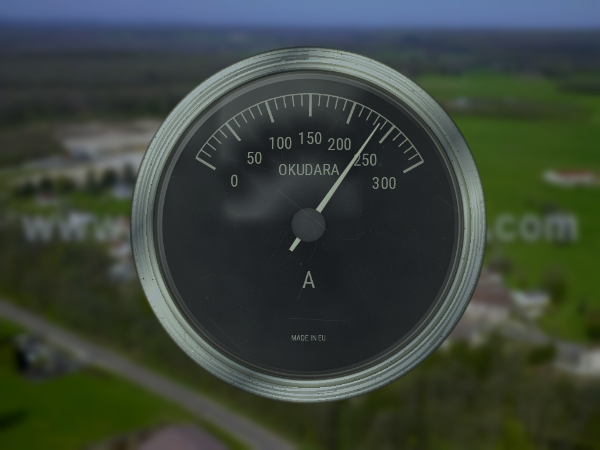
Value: A 235
